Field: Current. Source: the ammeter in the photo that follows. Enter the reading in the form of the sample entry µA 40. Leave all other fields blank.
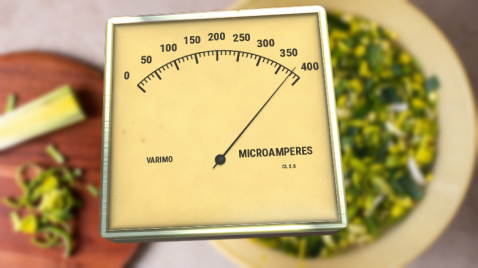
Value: µA 380
